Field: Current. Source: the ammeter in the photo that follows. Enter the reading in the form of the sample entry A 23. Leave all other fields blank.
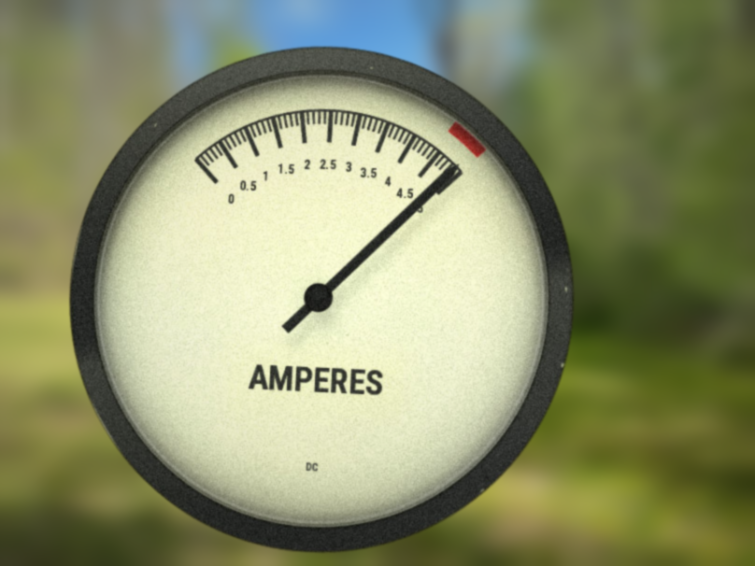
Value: A 4.9
